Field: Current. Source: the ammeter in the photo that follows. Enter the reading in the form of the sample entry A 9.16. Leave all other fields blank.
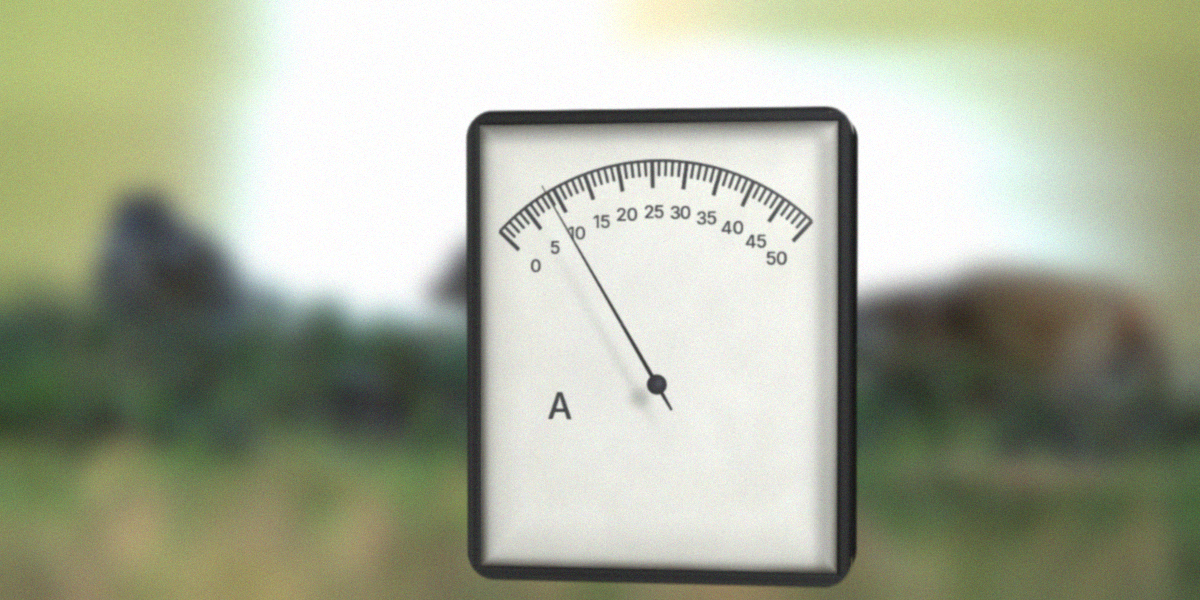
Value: A 9
